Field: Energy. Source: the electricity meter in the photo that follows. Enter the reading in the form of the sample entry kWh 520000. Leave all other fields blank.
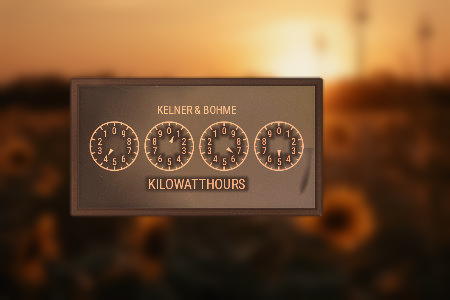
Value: kWh 4065
